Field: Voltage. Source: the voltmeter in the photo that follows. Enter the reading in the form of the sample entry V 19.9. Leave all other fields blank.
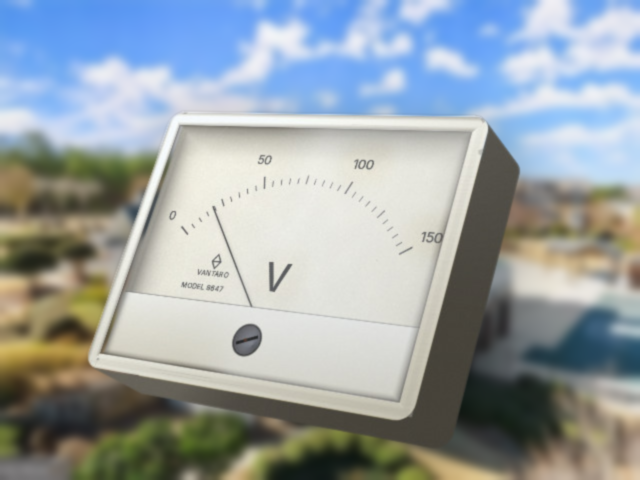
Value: V 20
